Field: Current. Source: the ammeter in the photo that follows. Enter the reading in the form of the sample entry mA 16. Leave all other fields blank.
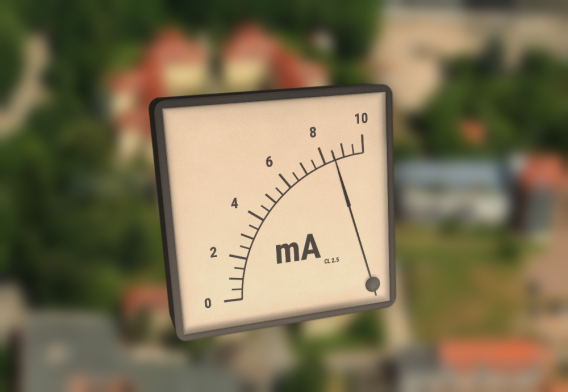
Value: mA 8.5
